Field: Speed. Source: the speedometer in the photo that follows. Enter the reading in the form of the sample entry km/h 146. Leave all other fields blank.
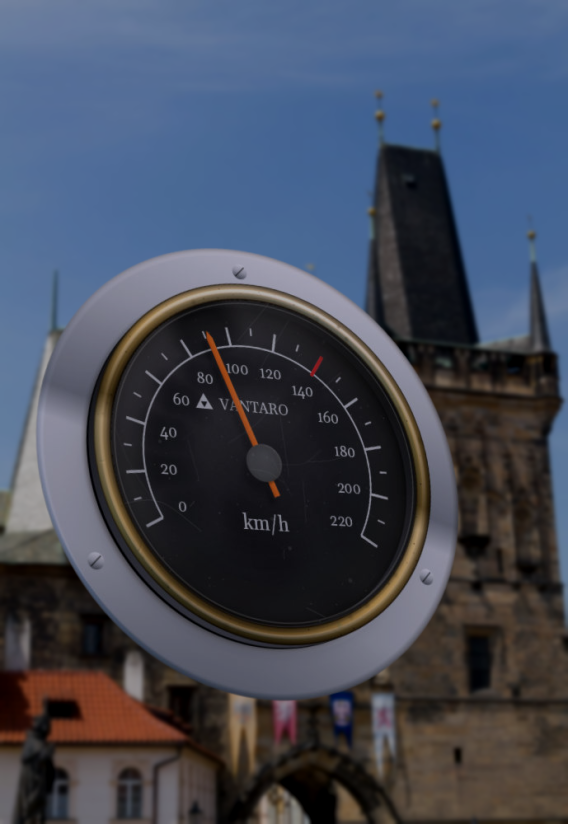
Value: km/h 90
